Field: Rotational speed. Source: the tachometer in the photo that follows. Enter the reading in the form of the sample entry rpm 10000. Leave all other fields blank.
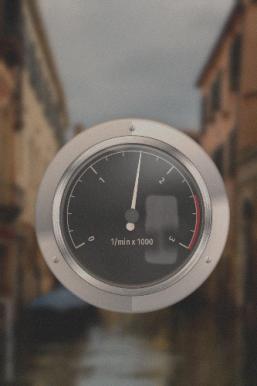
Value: rpm 1600
